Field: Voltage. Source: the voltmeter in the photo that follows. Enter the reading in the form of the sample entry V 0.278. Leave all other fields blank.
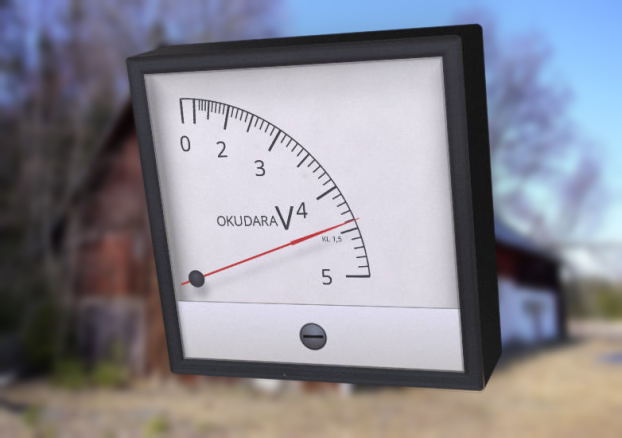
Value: V 4.4
